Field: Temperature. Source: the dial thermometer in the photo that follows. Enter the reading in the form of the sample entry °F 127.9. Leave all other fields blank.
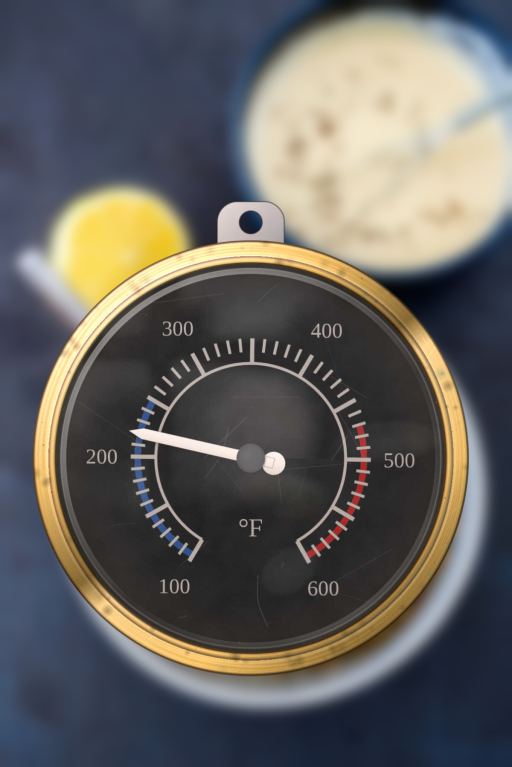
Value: °F 220
